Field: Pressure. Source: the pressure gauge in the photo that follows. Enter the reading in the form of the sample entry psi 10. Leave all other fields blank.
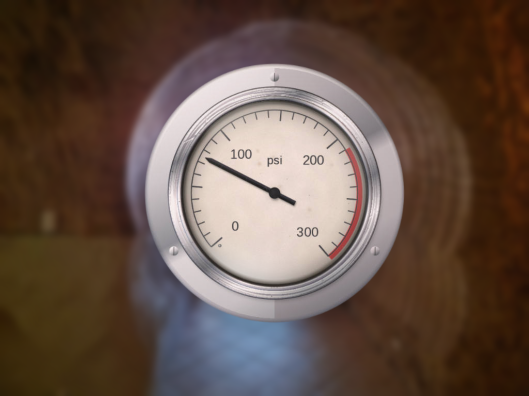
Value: psi 75
